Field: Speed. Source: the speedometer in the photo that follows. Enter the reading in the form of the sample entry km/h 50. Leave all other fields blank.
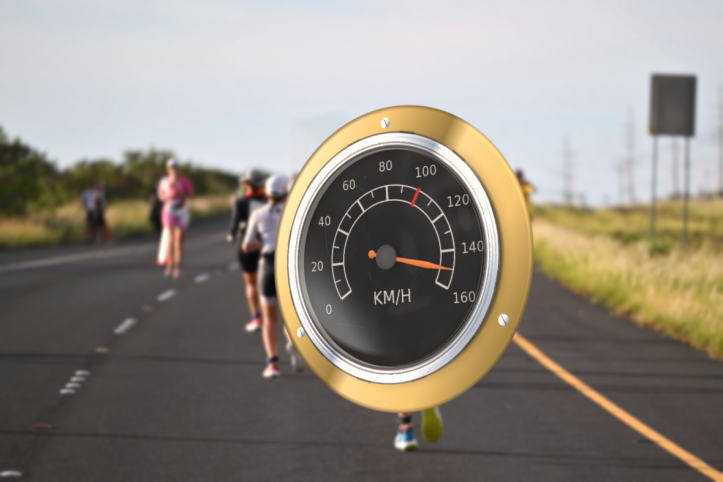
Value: km/h 150
